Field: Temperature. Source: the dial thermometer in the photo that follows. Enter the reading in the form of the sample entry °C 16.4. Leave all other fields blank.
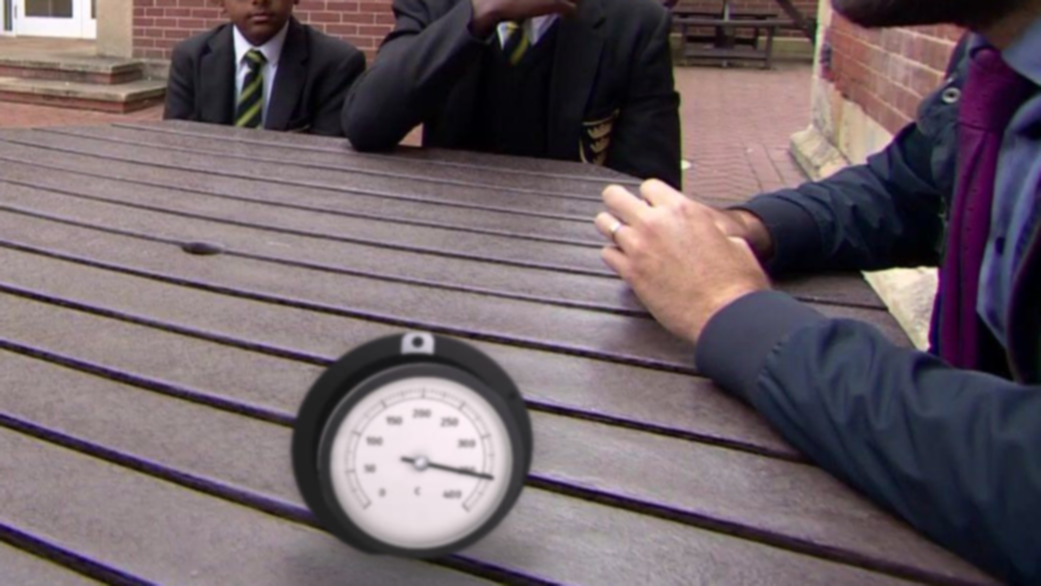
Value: °C 350
